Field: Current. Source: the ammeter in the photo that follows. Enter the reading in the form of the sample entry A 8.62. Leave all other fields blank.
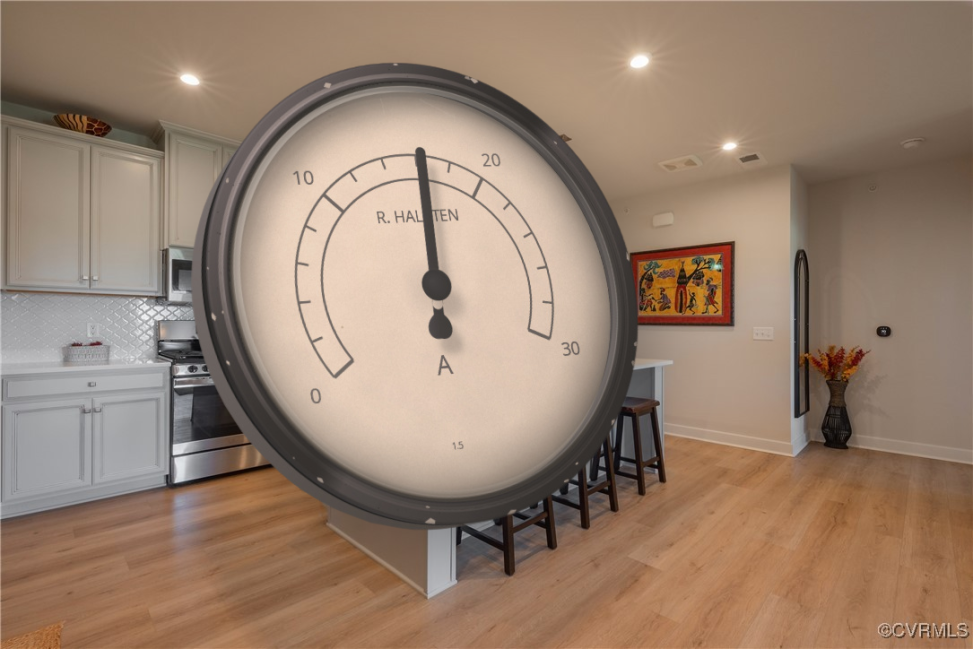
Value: A 16
